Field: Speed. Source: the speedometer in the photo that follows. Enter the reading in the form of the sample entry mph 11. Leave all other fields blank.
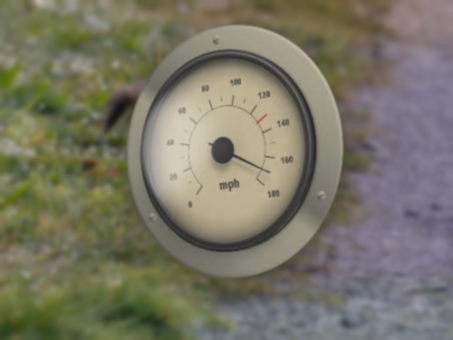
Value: mph 170
